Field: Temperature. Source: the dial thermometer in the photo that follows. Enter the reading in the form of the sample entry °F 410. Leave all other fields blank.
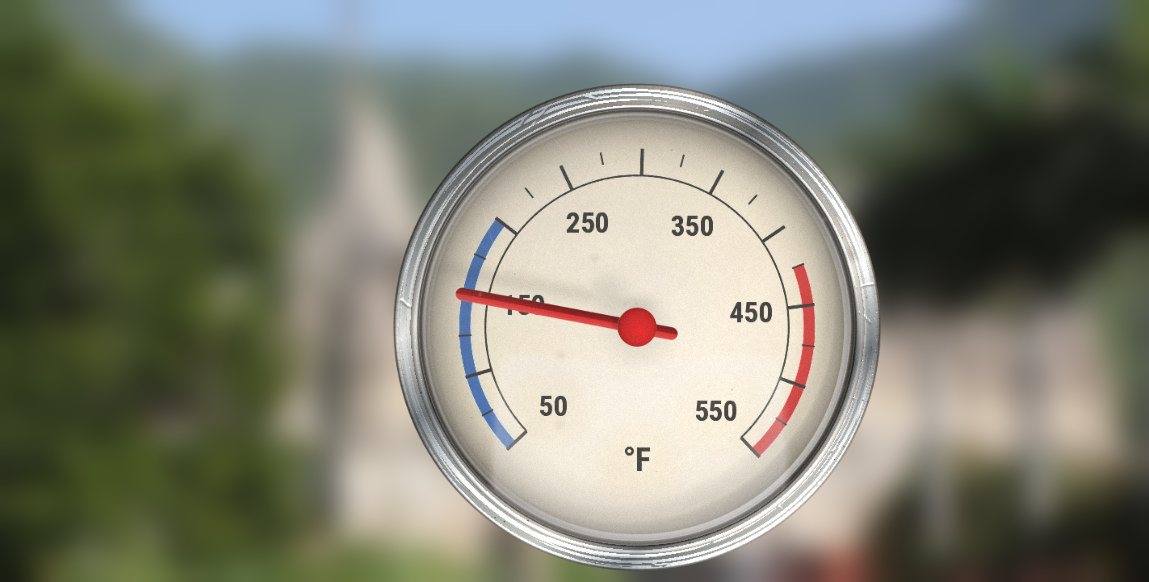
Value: °F 150
